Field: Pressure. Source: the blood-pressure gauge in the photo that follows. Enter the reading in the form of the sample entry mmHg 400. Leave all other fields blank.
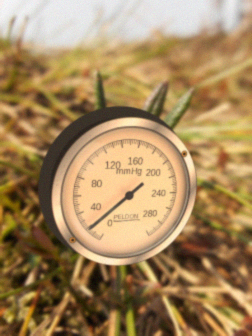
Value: mmHg 20
